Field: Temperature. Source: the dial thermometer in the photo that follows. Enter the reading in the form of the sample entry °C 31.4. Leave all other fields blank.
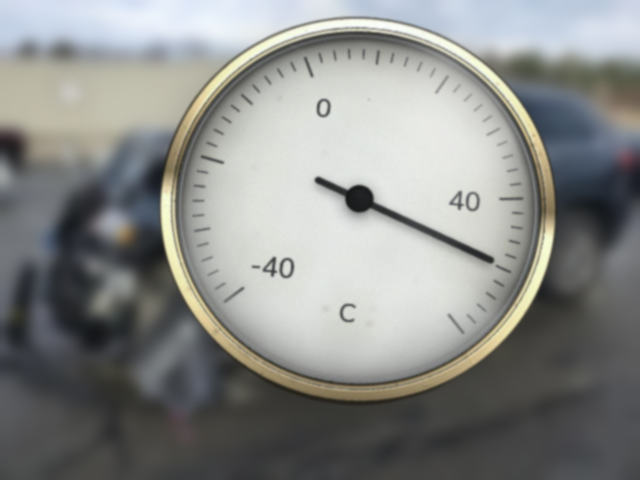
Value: °C 50
